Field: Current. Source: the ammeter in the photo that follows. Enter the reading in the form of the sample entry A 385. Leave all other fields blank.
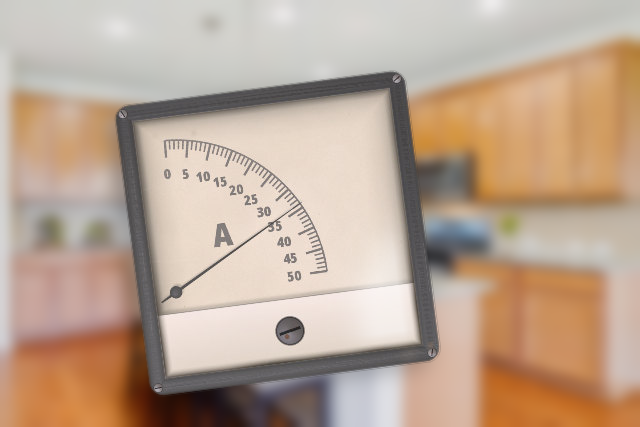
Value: A 34
